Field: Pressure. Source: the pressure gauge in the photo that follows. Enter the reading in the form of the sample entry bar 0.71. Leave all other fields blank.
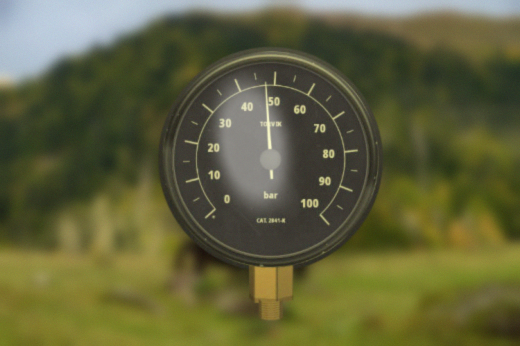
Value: bar 47.5
